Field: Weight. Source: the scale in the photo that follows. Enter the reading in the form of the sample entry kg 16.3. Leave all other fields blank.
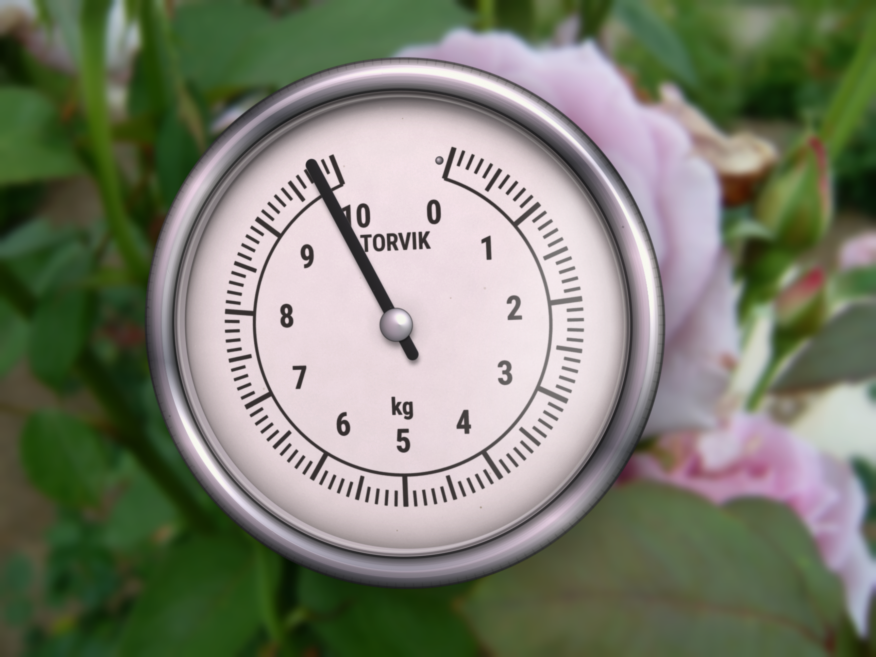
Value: kg 9.8
